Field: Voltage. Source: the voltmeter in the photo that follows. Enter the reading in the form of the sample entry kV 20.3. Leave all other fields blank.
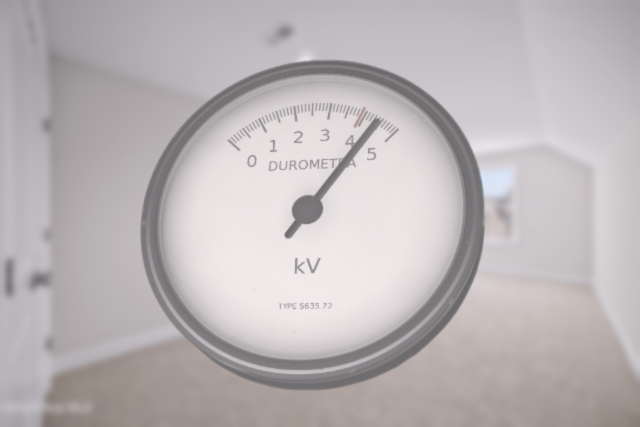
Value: kV 4.5
